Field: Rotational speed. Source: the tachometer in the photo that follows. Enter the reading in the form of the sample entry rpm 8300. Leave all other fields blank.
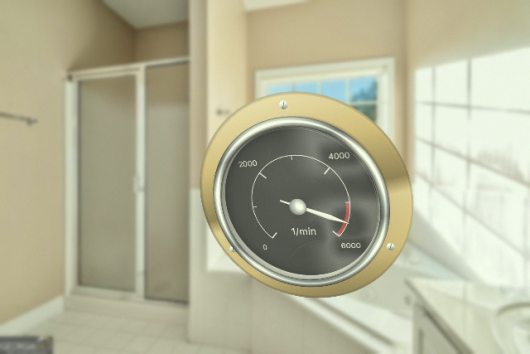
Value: rpm 5500
